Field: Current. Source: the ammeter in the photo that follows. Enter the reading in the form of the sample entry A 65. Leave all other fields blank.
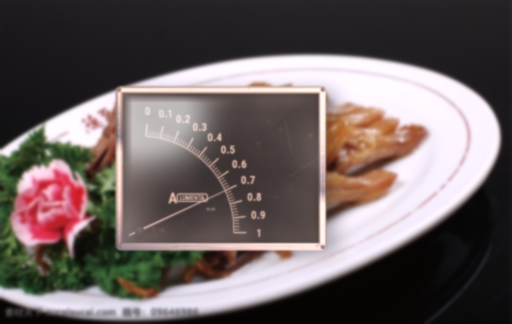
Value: A 0.7
